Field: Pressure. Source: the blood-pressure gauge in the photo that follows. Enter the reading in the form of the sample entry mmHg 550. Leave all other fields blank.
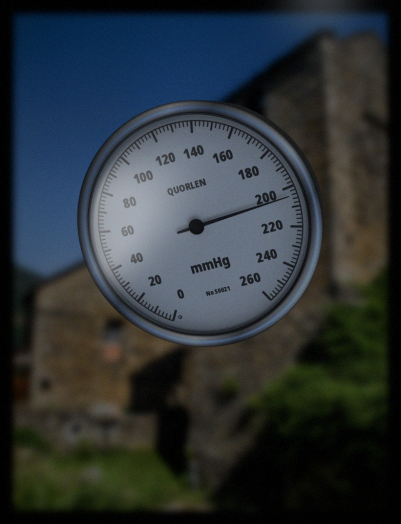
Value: mmHg 204
